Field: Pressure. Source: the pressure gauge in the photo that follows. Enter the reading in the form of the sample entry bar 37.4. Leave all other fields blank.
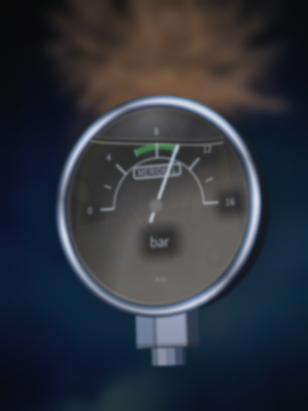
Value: bar 10
